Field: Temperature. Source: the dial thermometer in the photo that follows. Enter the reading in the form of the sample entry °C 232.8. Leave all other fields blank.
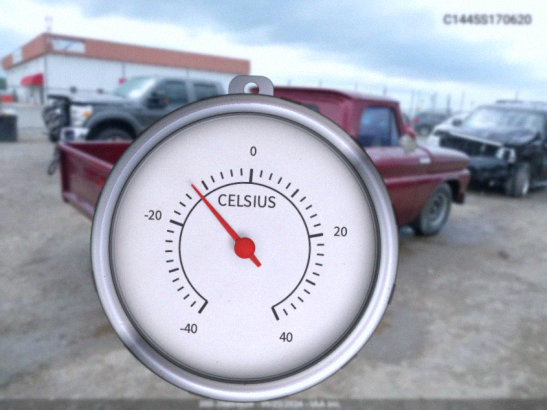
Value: °C -12
